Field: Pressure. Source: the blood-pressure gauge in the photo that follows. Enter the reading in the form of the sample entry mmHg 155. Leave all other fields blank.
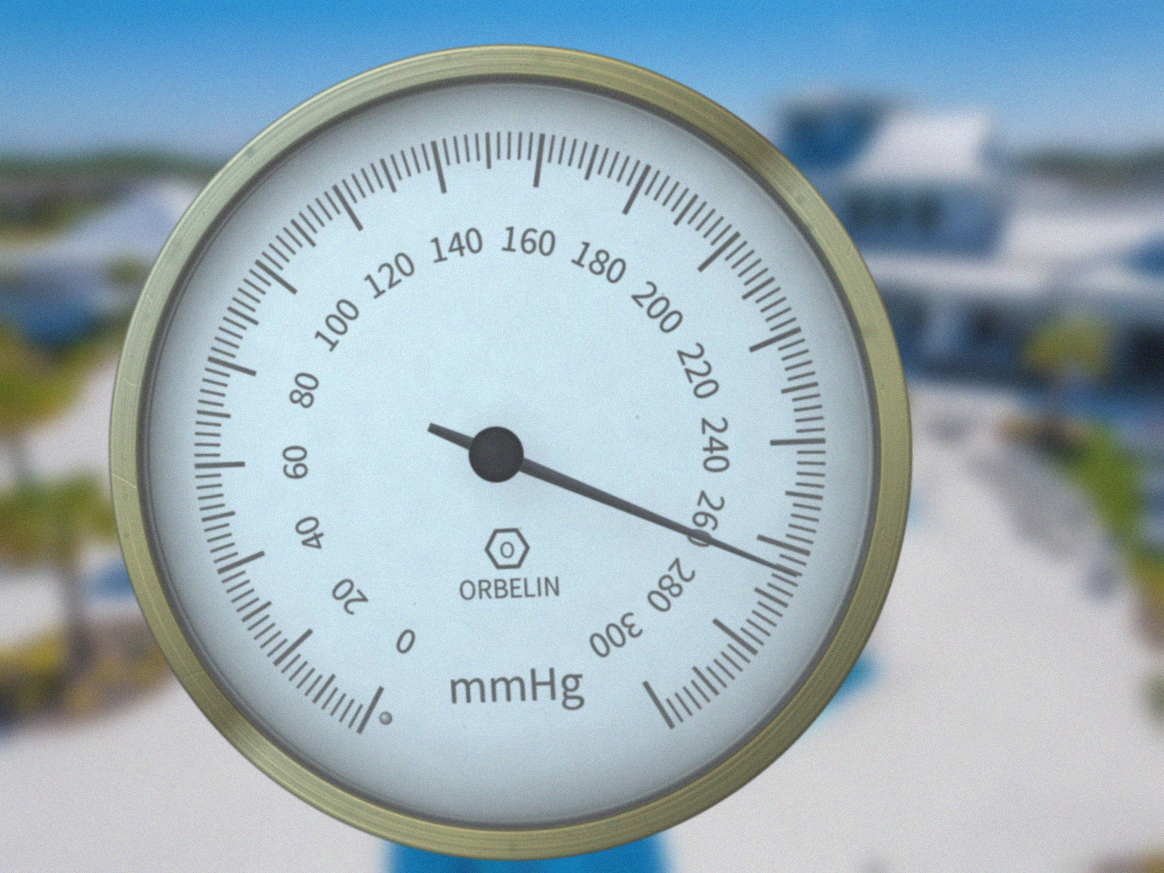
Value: mmHg 264
